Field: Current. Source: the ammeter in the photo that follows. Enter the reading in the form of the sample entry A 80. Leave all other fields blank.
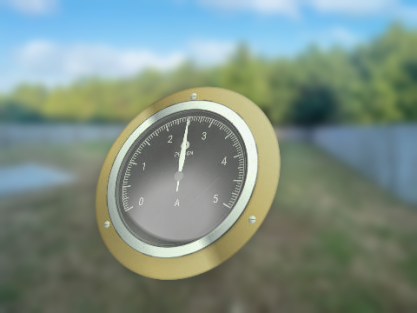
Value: A 2.5
